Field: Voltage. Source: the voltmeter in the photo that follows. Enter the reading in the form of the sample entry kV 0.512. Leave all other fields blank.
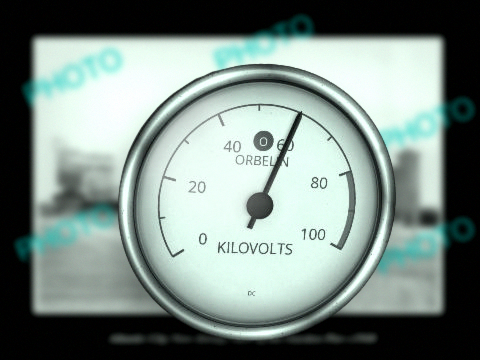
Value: kV 60
